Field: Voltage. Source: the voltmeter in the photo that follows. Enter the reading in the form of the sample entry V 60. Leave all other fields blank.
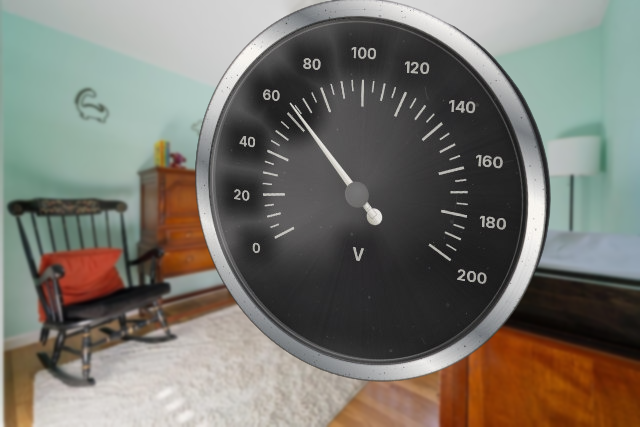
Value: V 65
